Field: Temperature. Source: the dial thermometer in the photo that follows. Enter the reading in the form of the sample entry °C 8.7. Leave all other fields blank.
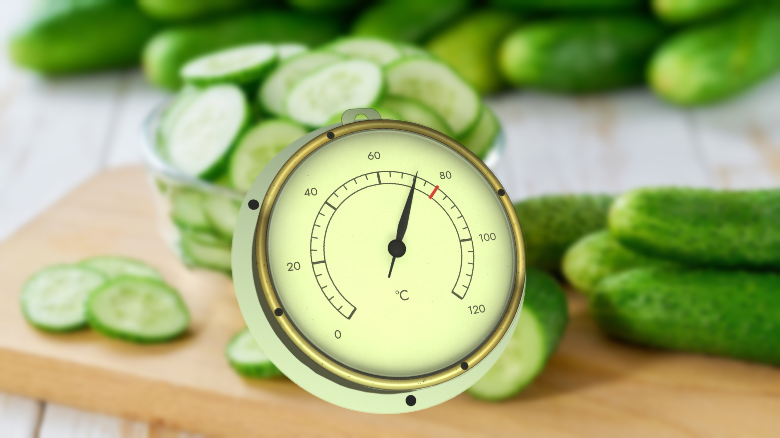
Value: °C 72
